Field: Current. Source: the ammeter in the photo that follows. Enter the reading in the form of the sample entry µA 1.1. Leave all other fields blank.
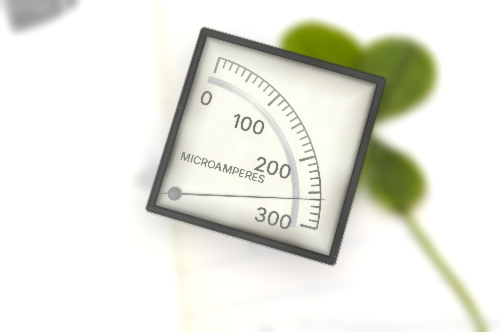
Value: µA 260
